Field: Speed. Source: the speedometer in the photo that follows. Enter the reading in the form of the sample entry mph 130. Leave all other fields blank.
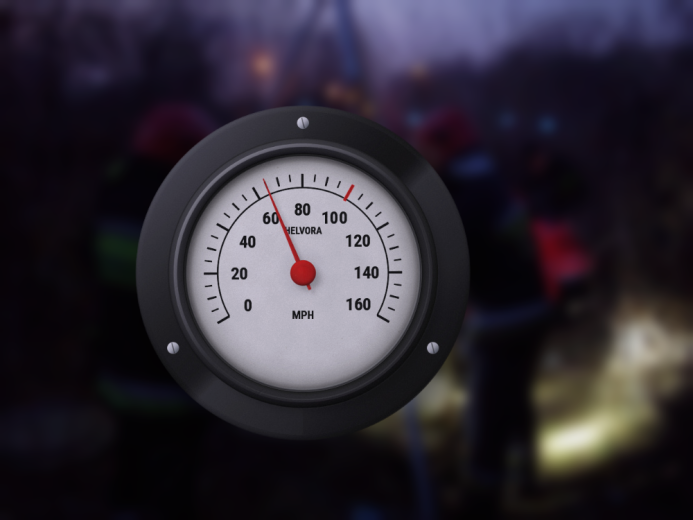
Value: mph 65
